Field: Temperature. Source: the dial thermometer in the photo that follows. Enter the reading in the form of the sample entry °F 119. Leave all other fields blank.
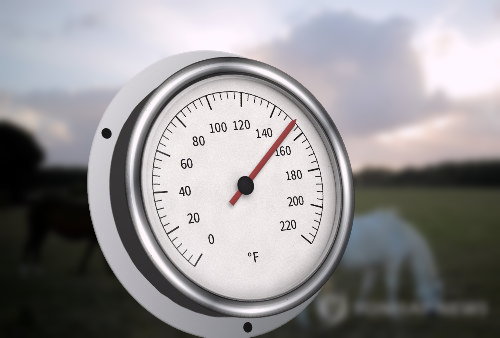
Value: °F 152
